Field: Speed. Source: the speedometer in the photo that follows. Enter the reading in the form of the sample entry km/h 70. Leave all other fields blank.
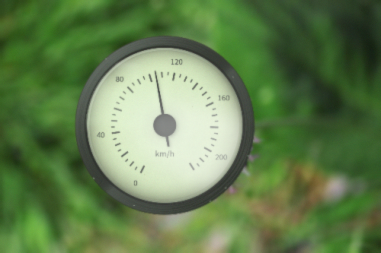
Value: km/h 105
